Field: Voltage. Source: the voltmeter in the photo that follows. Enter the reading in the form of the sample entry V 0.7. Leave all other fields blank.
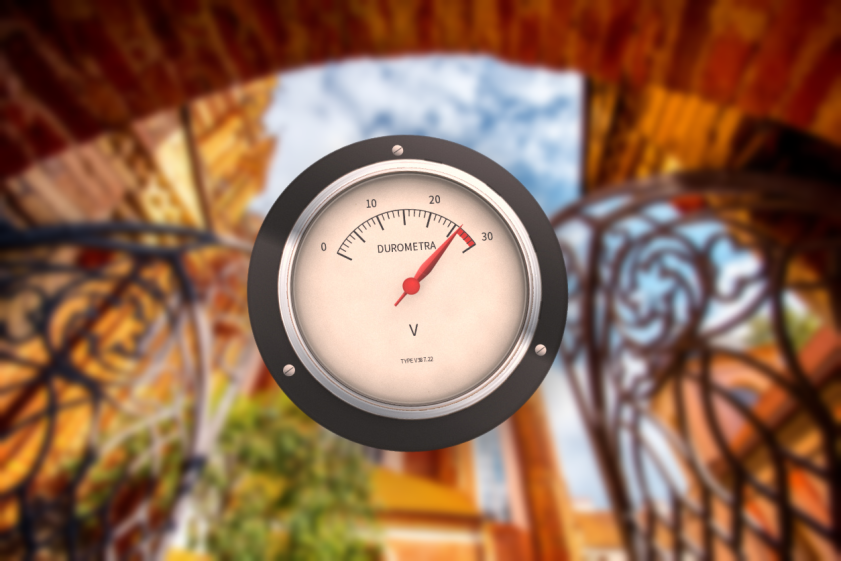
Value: V 26
